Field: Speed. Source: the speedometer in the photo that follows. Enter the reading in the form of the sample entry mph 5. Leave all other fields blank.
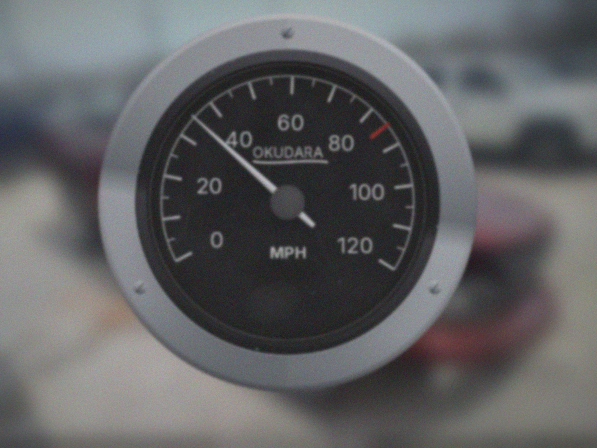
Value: mph 35
